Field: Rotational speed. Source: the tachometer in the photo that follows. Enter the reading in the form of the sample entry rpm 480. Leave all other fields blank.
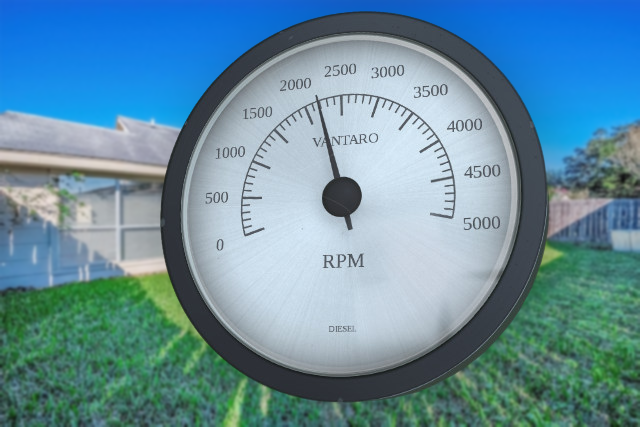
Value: rpm 2200
